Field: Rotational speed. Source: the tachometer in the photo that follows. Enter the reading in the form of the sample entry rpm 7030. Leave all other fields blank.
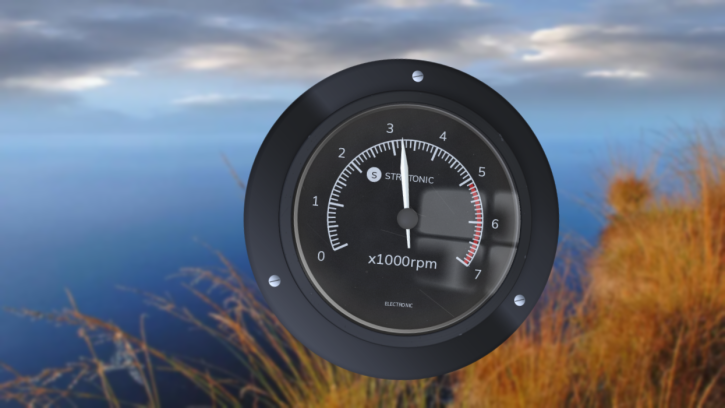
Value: rpm 3200
